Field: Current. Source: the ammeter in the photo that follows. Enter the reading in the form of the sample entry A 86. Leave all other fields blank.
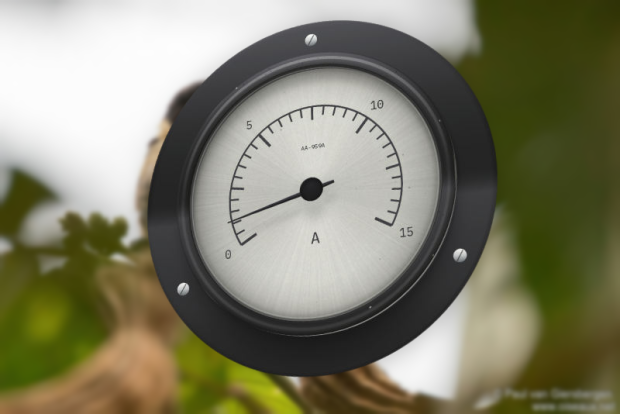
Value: A 1
